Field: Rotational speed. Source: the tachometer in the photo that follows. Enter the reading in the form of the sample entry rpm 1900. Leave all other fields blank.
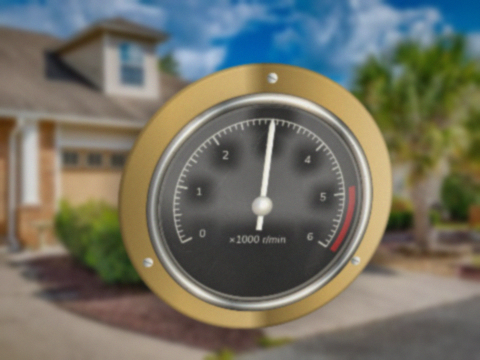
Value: rpm 3000
